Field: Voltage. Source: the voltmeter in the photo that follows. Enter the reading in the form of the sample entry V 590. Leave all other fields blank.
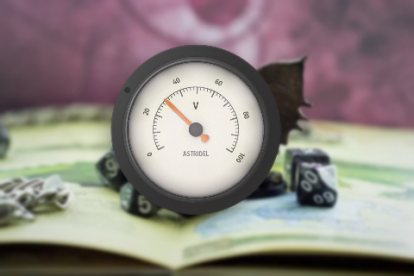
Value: V 30
